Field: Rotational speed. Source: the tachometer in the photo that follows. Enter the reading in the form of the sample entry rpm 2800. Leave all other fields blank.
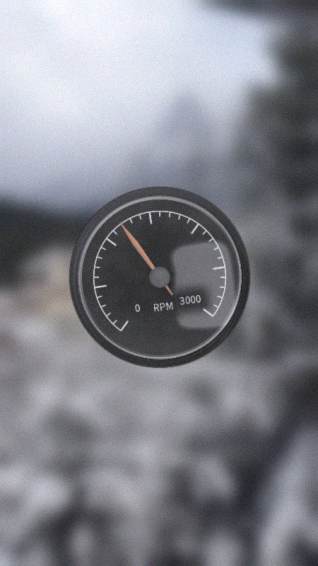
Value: rpm 1200
